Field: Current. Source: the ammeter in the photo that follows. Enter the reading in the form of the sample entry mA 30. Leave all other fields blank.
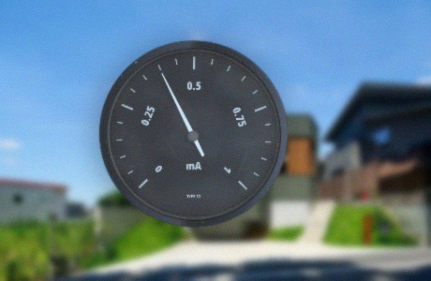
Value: mA 0.4
